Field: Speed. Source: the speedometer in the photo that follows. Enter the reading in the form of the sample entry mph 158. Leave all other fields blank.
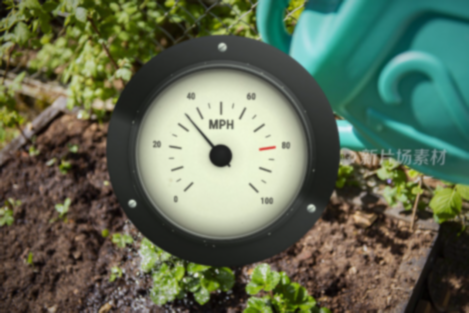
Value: mph 35
